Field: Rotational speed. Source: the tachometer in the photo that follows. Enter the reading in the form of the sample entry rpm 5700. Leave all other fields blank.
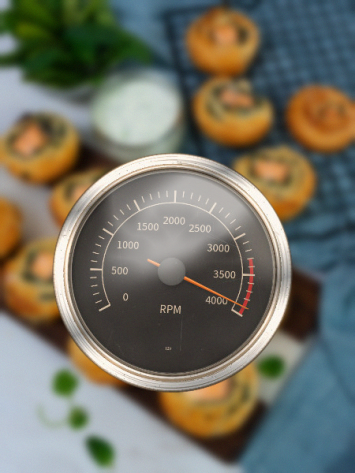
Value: rpm 3900
